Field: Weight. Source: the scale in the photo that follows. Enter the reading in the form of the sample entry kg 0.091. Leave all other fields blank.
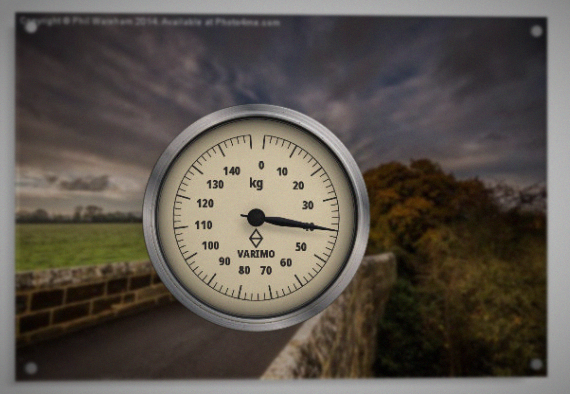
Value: kg 40
